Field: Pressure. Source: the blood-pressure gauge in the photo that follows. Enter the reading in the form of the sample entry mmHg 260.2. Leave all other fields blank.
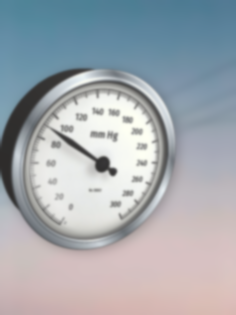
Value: mmHg 90
